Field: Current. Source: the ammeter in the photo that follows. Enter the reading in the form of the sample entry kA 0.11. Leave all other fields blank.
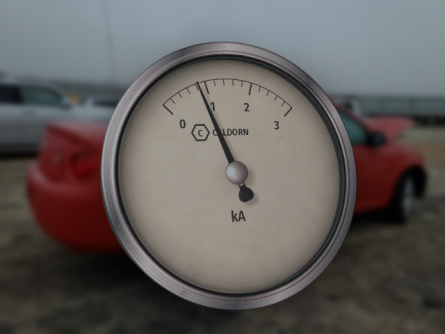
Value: kA 0.8
